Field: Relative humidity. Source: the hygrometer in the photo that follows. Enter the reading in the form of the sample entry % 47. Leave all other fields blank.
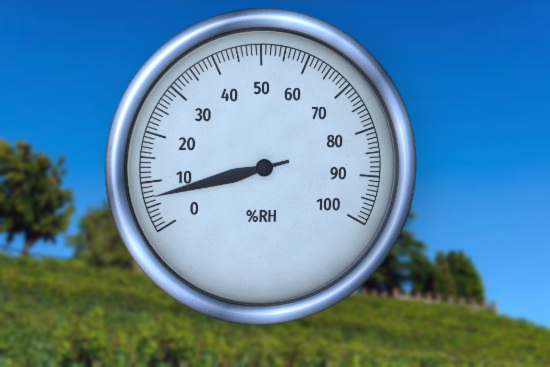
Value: % 7
